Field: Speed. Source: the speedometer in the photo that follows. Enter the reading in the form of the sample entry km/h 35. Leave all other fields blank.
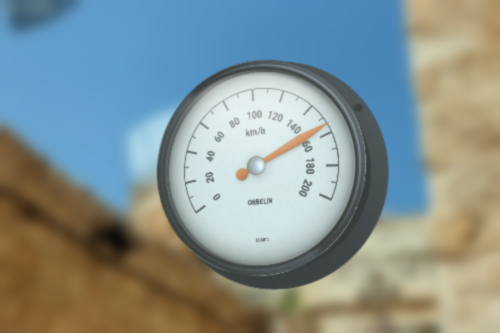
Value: km/h 155
